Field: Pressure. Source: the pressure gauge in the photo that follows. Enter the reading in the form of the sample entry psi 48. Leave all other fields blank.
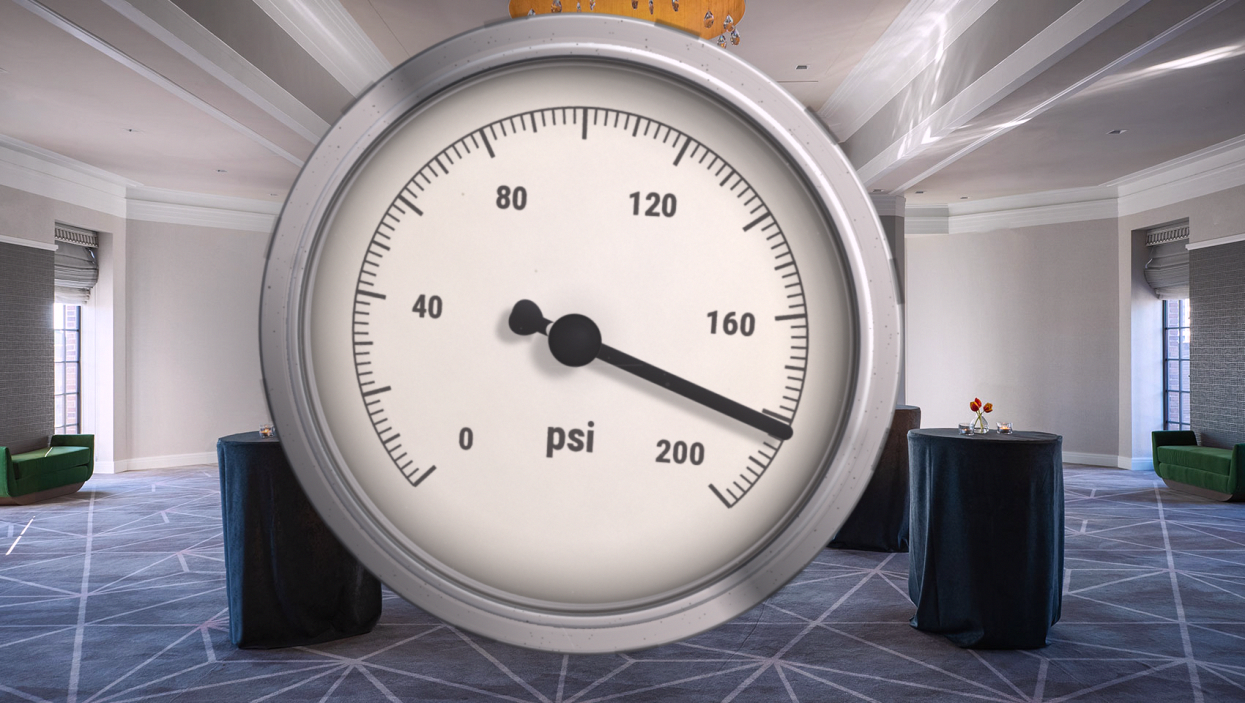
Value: psi 182
